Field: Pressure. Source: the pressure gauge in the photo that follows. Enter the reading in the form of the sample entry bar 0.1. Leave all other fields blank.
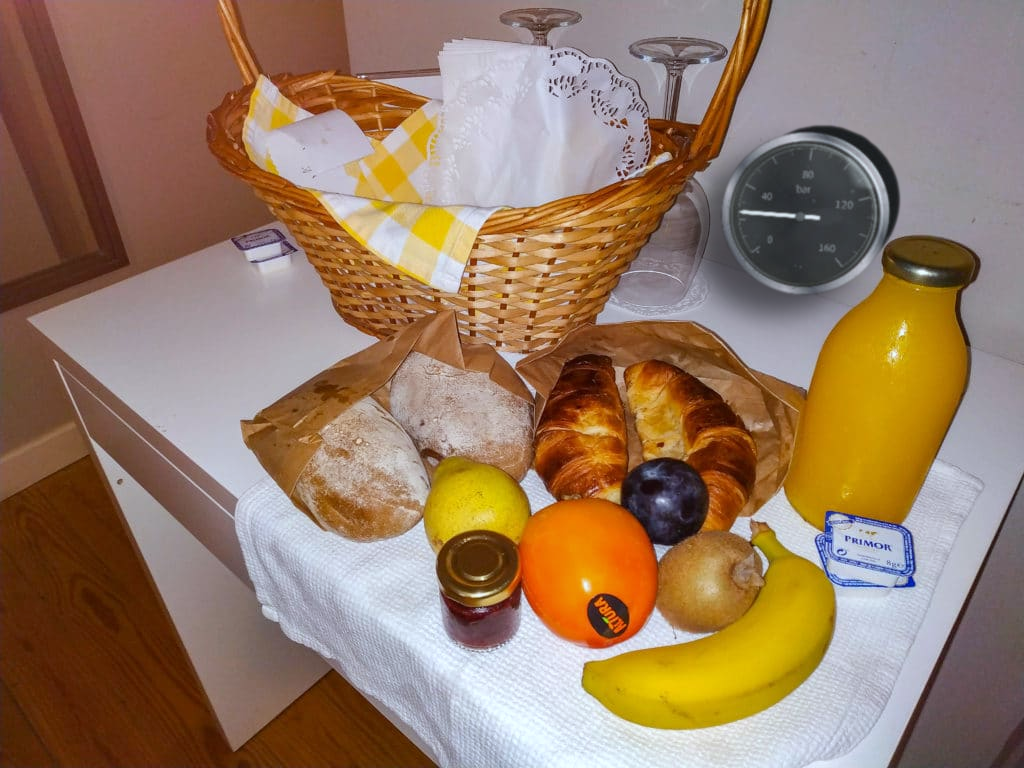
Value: bar 25
